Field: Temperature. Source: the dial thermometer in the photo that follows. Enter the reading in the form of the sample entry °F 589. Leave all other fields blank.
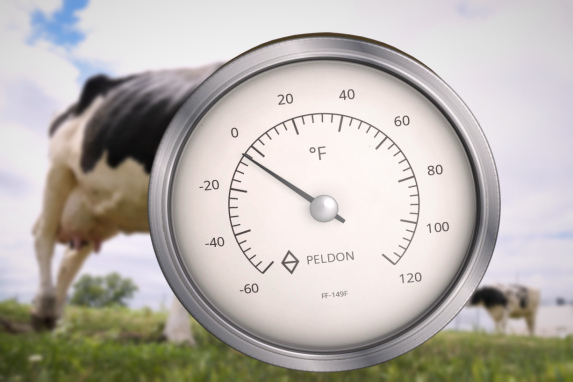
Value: °F -4
